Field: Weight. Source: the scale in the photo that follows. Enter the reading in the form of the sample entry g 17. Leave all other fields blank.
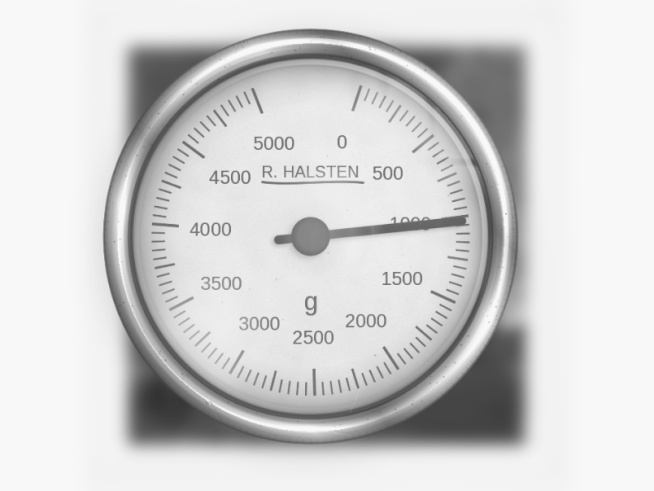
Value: g 1025
